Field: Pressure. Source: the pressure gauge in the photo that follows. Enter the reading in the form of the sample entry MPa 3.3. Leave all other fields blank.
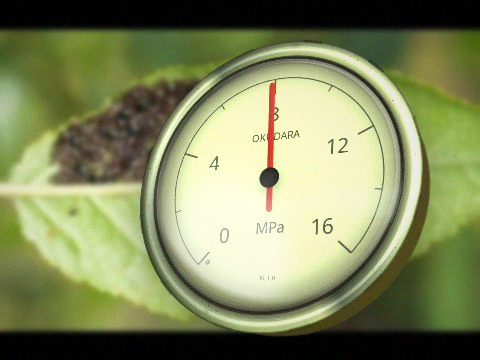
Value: MPa 8
